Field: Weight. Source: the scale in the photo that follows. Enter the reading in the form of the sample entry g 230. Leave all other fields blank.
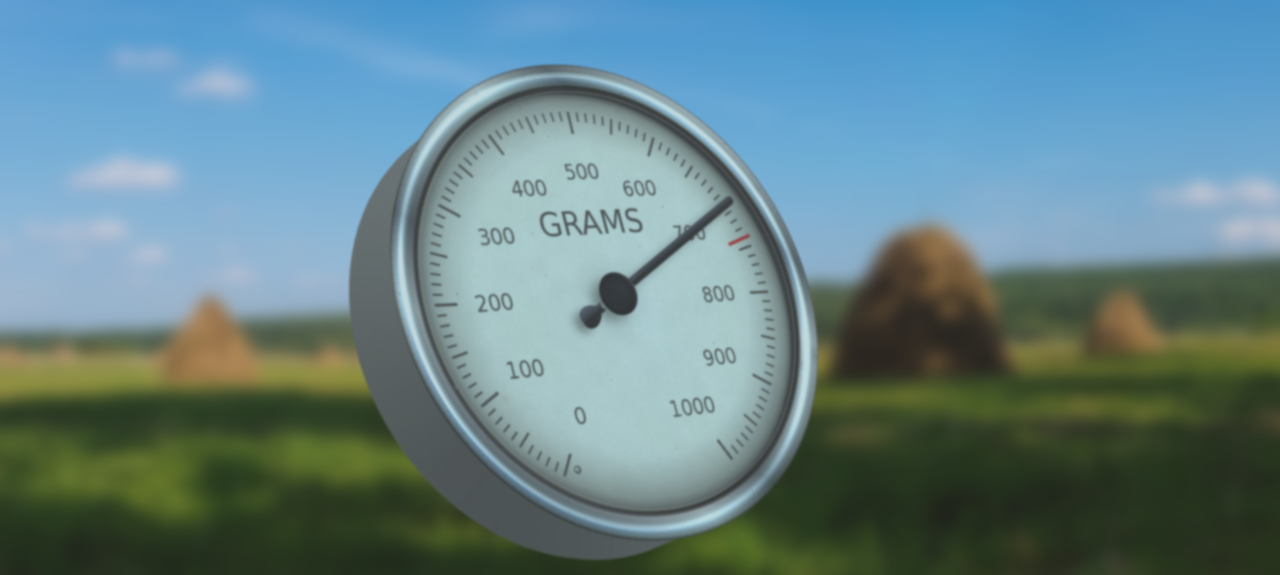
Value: g 700
